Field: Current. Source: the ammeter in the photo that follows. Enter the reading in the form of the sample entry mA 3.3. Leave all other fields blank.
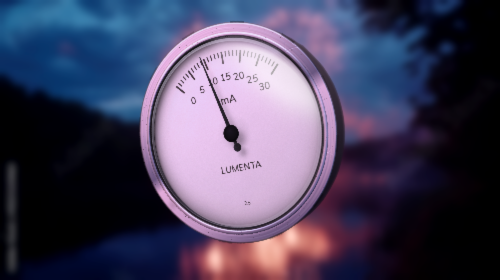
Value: mA 10
